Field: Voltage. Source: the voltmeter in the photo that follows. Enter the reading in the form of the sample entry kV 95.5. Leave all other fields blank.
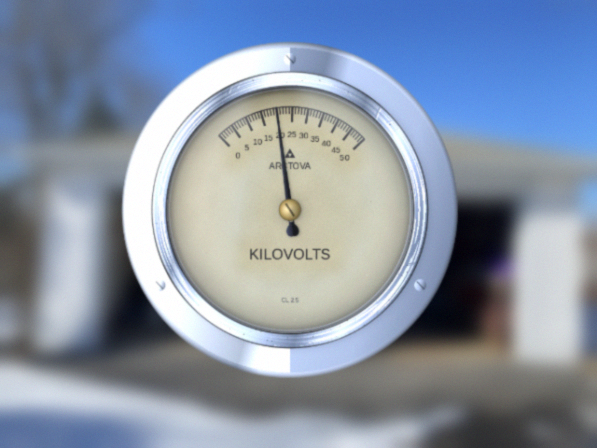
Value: kV 20
